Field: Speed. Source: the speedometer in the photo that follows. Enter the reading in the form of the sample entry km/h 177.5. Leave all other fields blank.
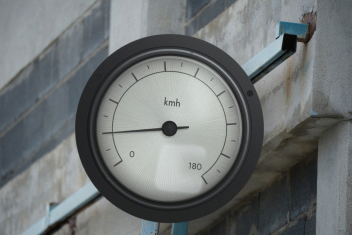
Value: km/h 20
